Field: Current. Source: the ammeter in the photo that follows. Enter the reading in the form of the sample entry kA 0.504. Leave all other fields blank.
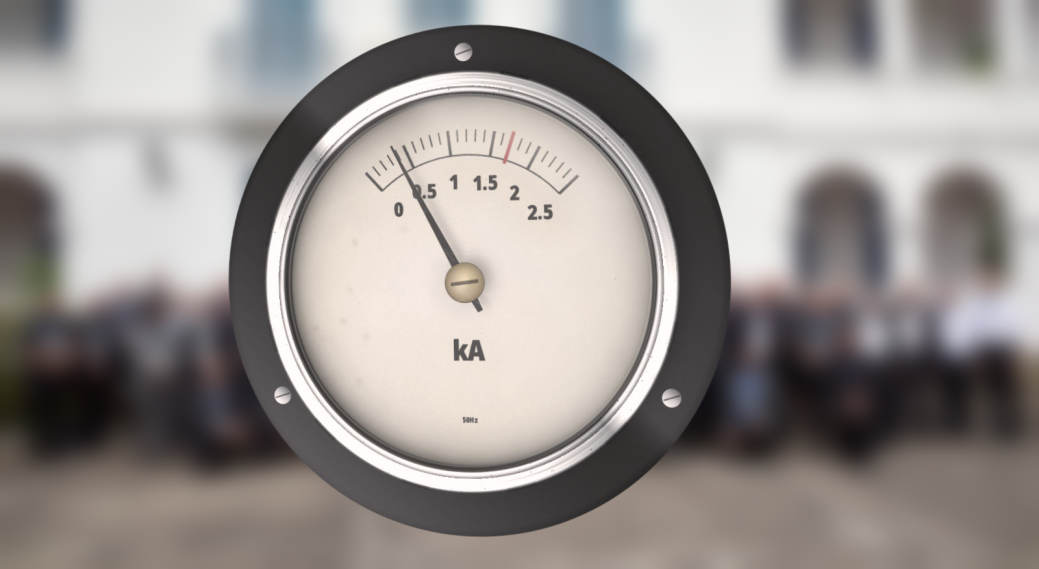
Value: kA 0.4
